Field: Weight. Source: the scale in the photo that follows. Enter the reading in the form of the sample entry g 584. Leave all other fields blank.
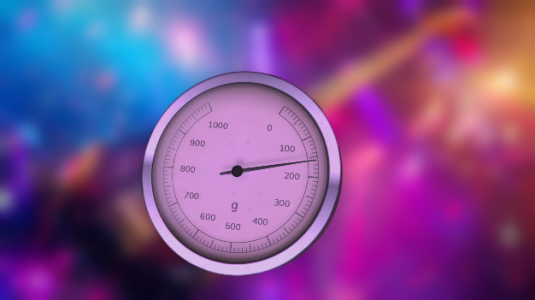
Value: g 160
